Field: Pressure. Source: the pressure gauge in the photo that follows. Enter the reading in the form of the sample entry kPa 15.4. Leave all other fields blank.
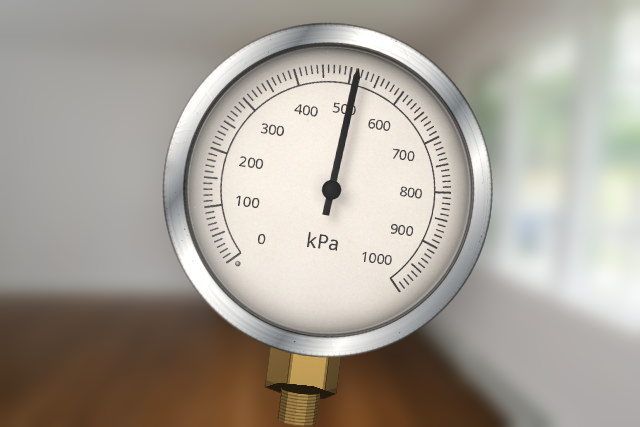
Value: kPa 510
